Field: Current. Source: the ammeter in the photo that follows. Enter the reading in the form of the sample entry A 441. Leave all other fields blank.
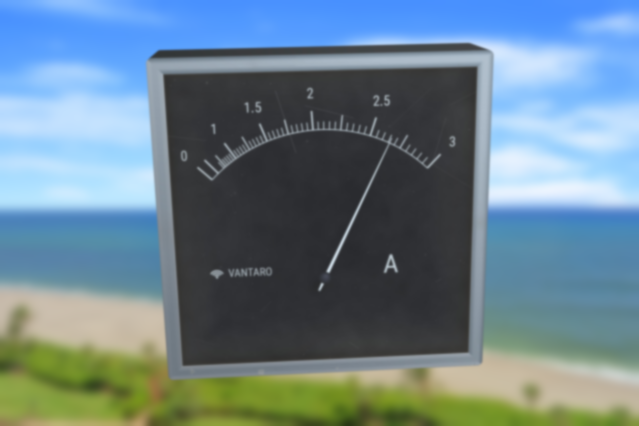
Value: A 2.65
